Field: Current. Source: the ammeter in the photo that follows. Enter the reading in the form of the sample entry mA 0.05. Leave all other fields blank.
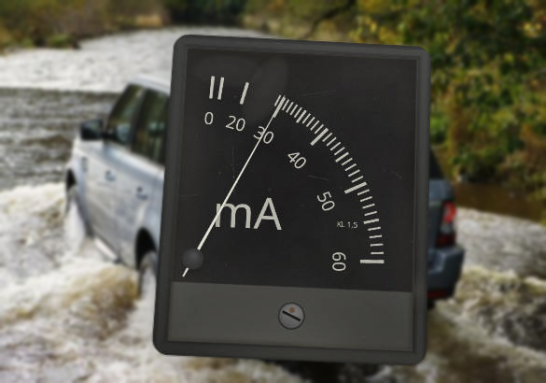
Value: mA 30
